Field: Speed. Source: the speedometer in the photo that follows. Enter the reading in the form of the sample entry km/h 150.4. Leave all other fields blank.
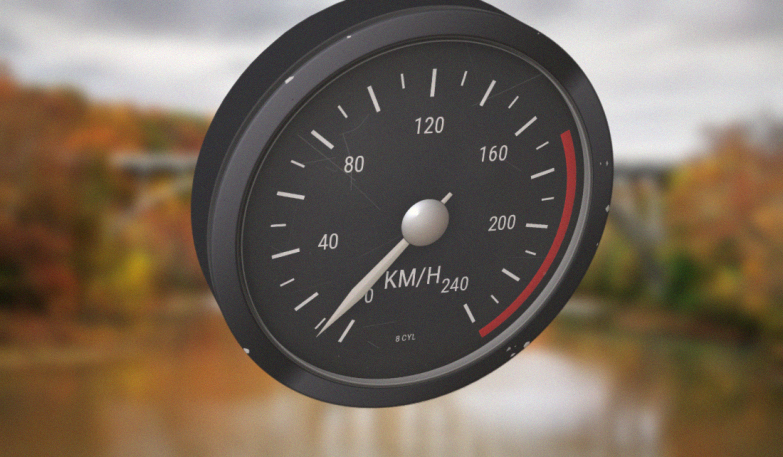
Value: km/h 10
